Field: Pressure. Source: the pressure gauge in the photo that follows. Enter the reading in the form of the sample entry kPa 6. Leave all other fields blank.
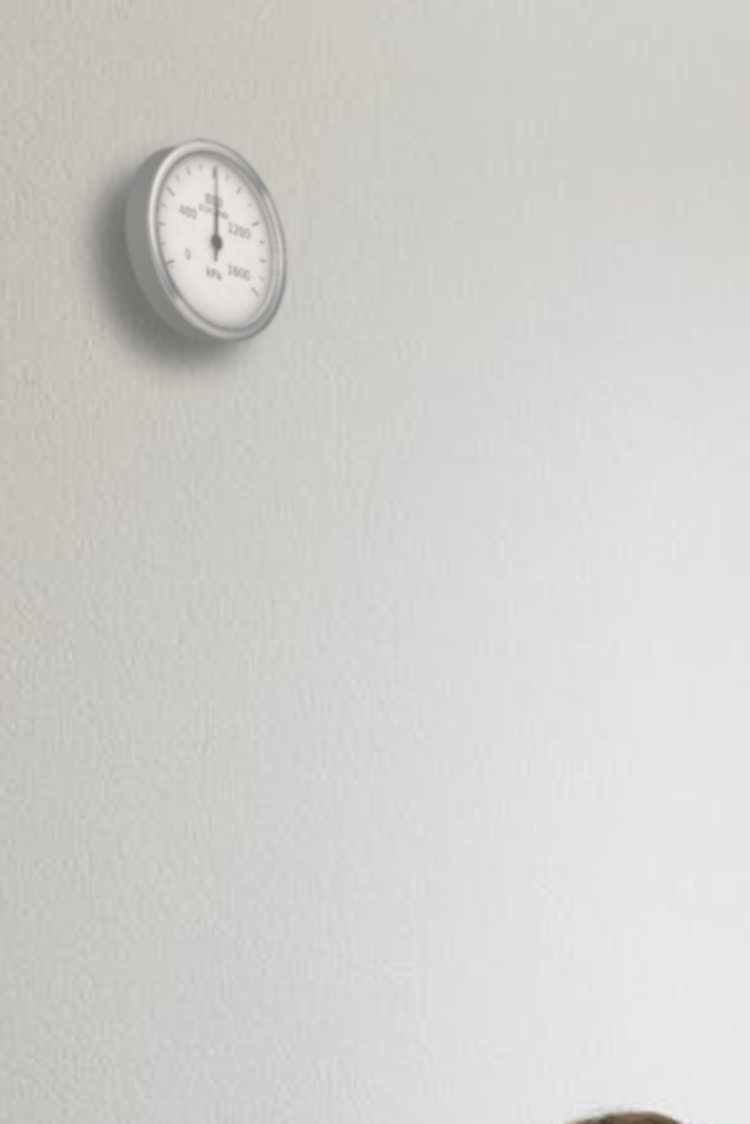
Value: kPa 800
